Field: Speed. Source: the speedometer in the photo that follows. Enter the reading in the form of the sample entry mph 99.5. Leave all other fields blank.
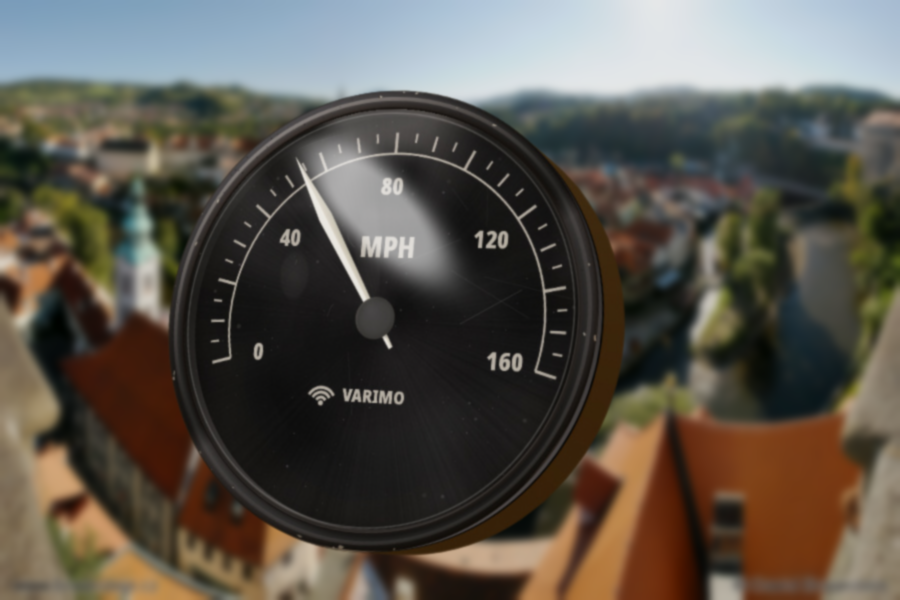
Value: mph 55
